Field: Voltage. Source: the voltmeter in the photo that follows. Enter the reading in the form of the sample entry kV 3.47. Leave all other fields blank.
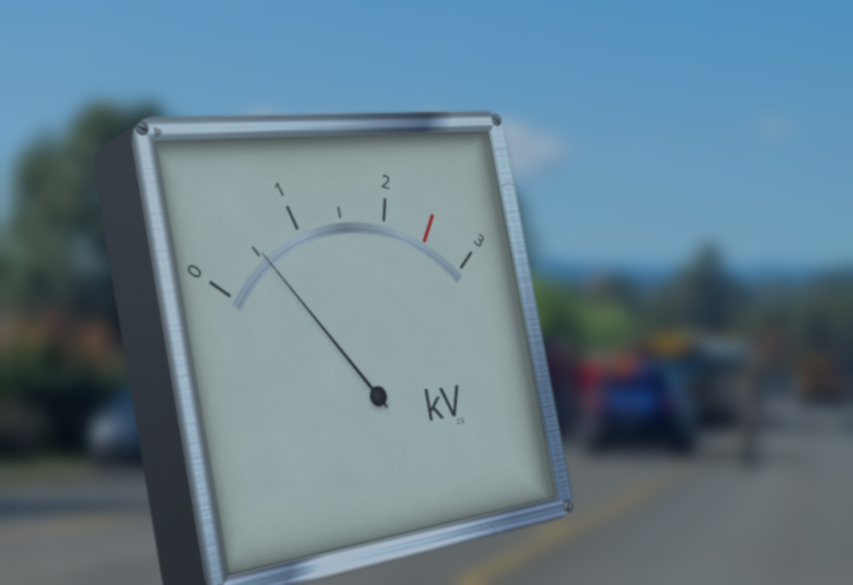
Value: kV 0.5
